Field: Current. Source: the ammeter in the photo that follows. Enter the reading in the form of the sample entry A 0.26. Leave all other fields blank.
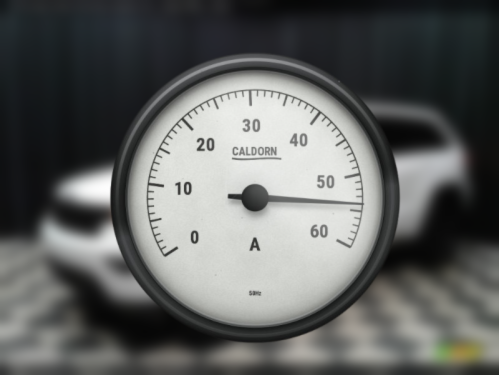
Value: A 54
